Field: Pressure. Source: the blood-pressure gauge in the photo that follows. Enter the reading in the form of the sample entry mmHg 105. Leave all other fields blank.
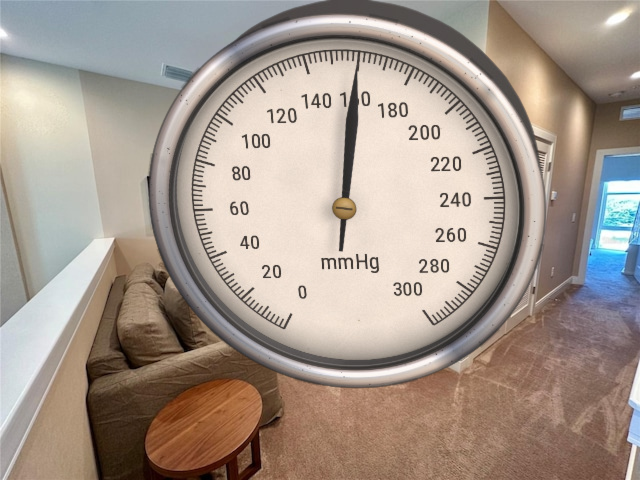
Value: mmHg 160
